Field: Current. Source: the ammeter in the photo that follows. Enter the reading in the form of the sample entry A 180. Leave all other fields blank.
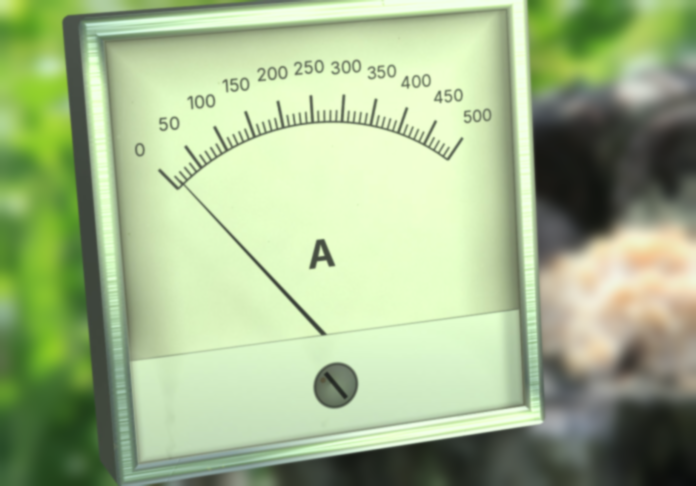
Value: A 10
